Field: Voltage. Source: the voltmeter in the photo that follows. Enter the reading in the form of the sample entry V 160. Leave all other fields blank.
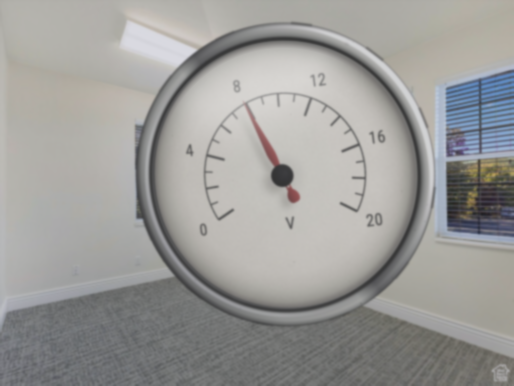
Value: V 8
